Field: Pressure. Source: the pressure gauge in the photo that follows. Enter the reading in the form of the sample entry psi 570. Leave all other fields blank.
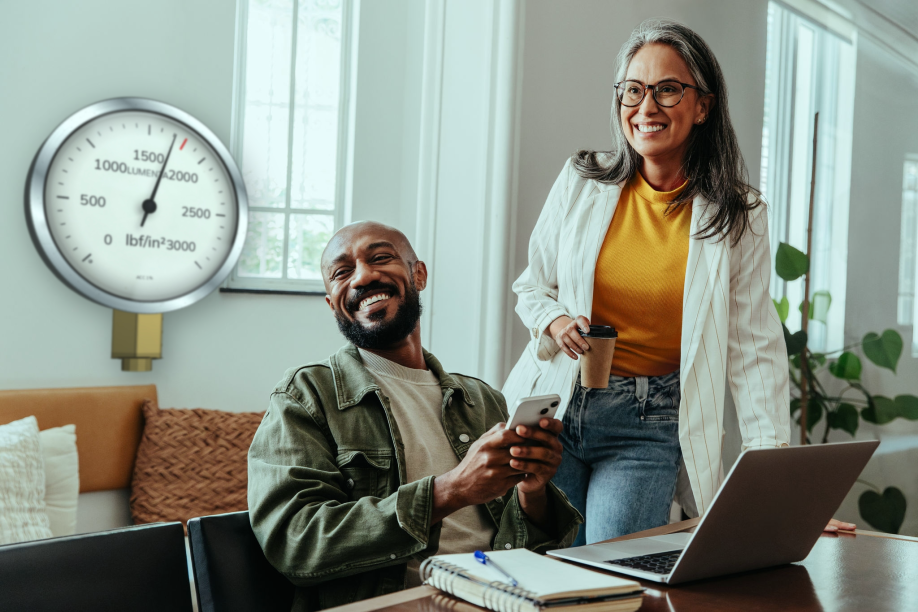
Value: psi 1700
